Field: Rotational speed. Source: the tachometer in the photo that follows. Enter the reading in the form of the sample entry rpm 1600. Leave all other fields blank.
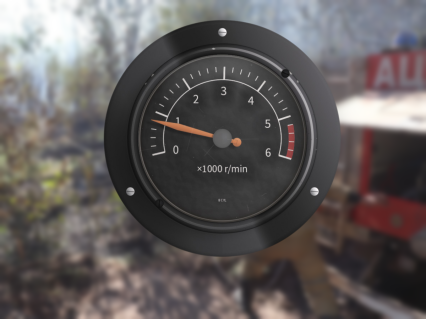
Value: rpm 800
